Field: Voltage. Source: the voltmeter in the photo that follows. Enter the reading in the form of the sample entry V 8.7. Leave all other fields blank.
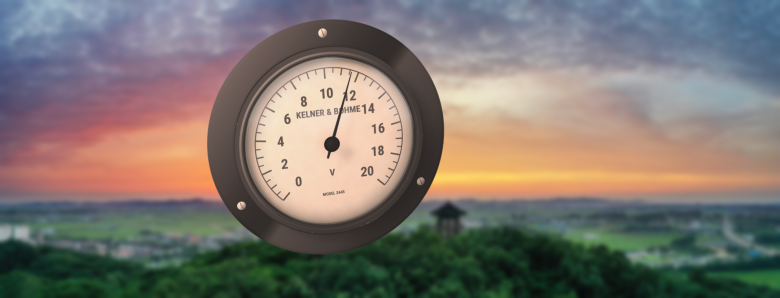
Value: V 11.5
